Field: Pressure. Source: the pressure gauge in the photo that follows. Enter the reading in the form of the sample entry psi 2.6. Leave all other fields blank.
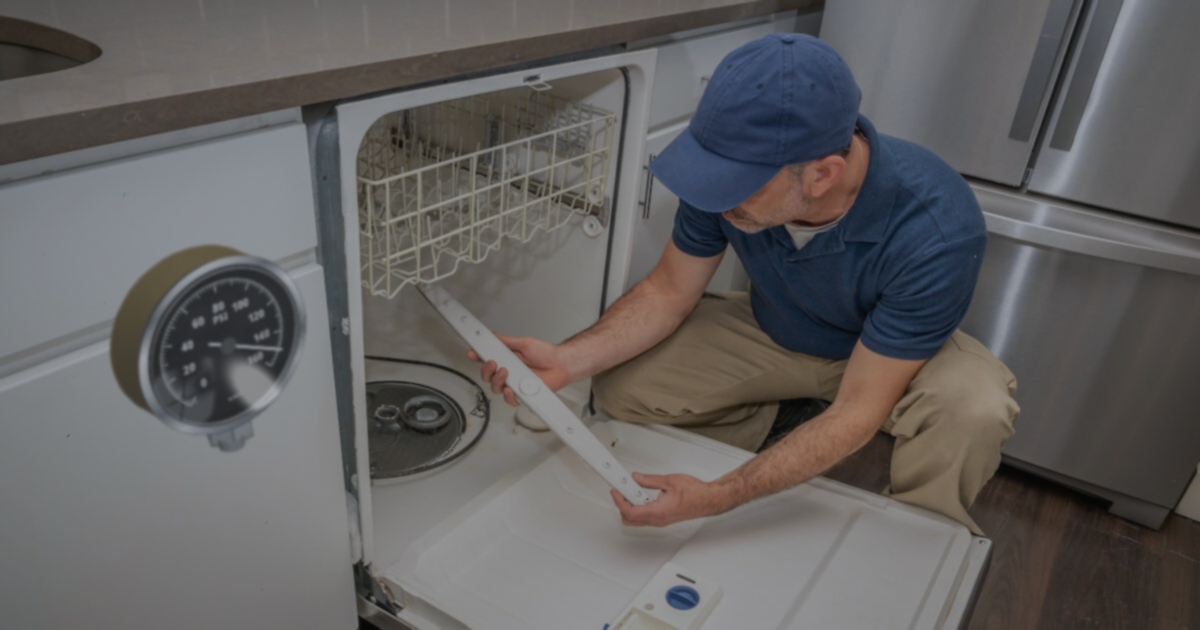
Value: psi 150
